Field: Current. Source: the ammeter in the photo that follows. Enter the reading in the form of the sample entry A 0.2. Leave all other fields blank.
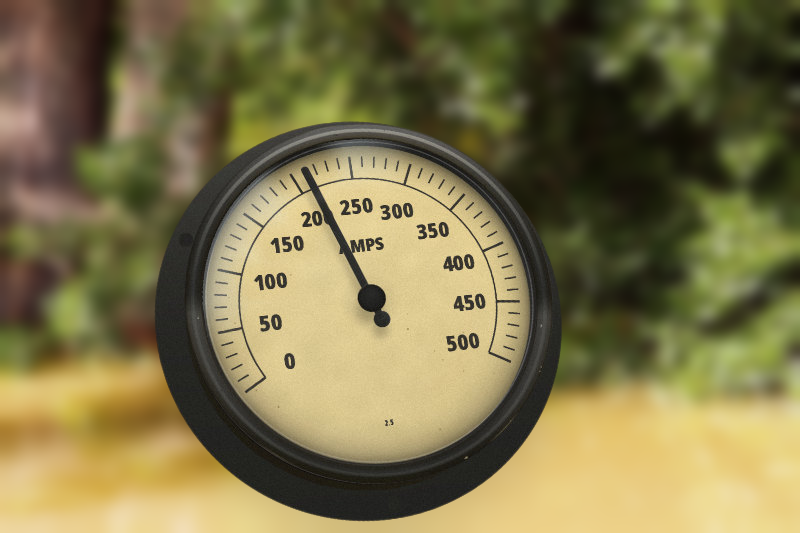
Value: A 210
